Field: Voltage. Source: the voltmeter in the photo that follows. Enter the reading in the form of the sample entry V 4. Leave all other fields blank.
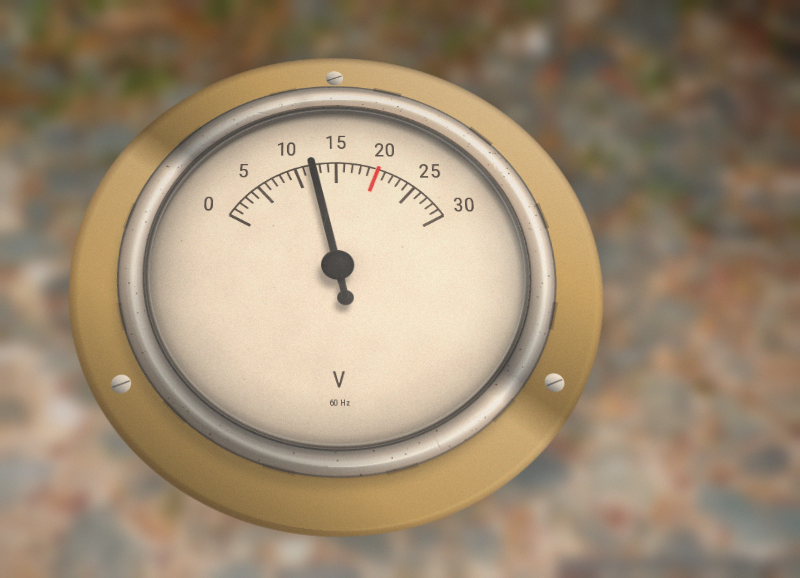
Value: V 12
